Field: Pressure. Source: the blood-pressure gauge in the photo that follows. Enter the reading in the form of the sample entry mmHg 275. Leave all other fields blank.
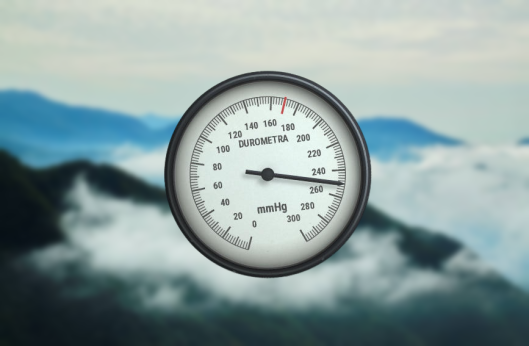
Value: mmHg 250
